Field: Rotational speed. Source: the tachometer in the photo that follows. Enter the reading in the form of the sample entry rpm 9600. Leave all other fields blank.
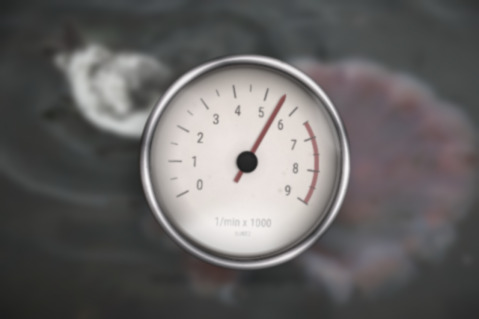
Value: rpm 5500
